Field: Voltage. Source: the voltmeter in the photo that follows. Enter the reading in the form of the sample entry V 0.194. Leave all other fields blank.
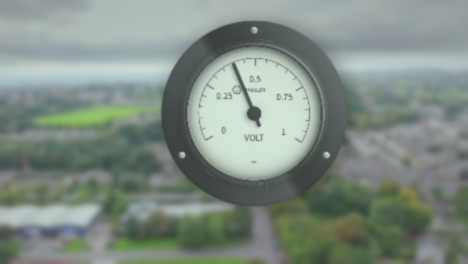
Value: V 0.4
